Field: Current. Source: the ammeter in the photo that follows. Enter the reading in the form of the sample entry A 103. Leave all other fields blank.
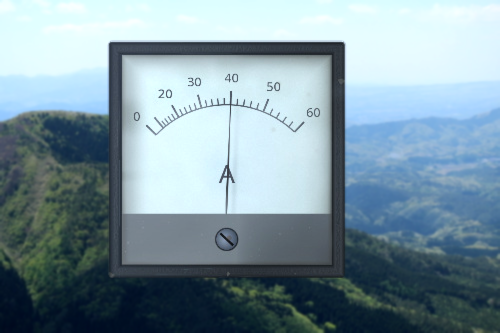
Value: A 40
